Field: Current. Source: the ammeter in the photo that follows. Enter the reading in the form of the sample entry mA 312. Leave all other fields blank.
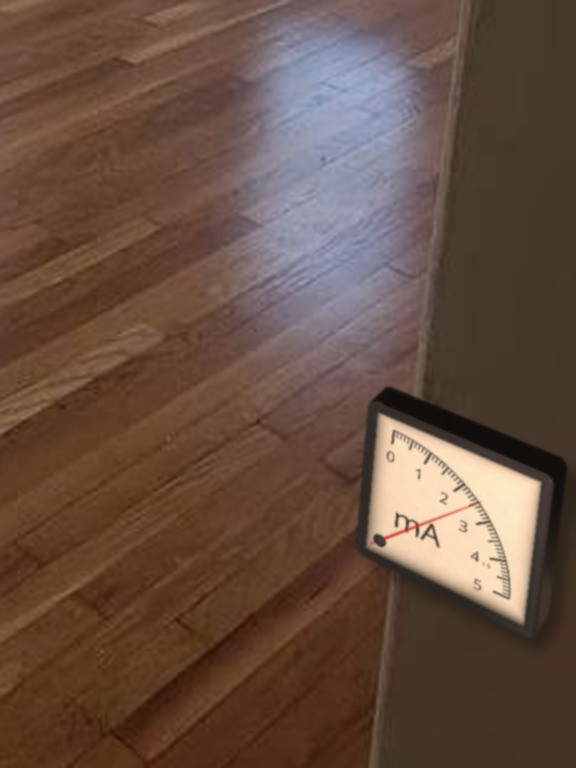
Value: mA 2.5
